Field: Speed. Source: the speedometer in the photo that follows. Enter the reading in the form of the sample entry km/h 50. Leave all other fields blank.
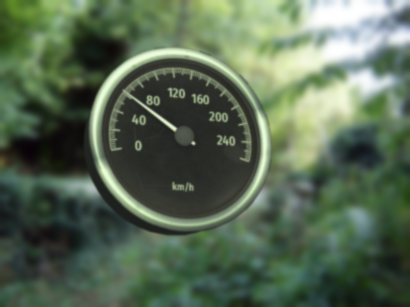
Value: km/h 60
